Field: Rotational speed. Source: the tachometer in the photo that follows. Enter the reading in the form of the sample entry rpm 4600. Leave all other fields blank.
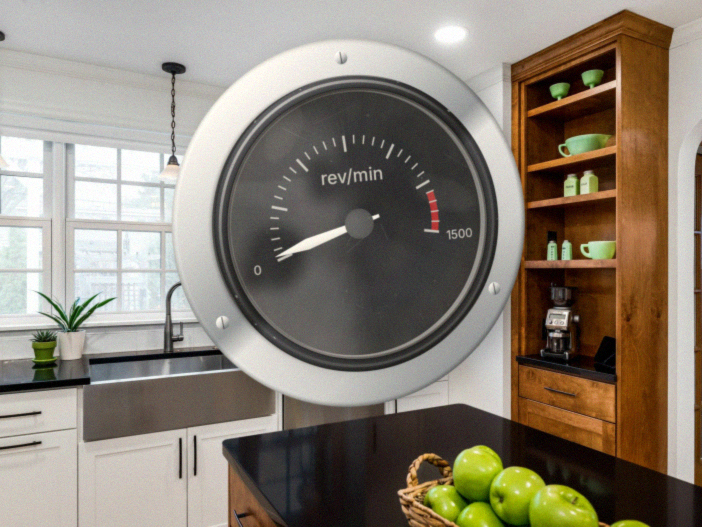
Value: rpm 25
